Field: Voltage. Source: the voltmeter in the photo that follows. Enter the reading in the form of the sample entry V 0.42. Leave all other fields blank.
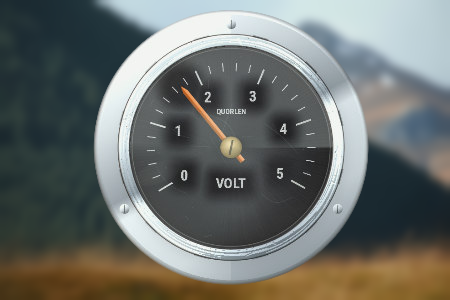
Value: V 1.7
